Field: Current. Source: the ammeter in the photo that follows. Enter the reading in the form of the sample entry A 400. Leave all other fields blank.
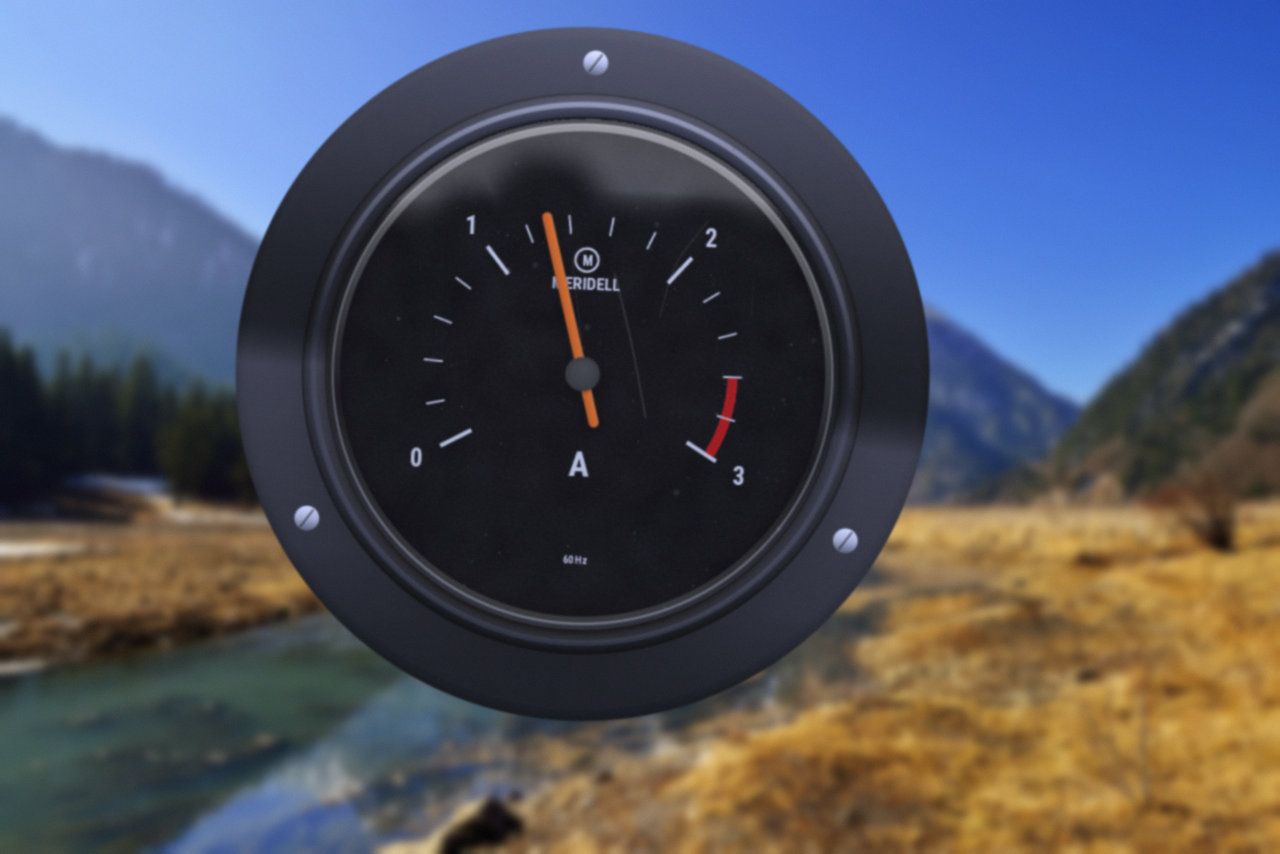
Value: A 1.3
